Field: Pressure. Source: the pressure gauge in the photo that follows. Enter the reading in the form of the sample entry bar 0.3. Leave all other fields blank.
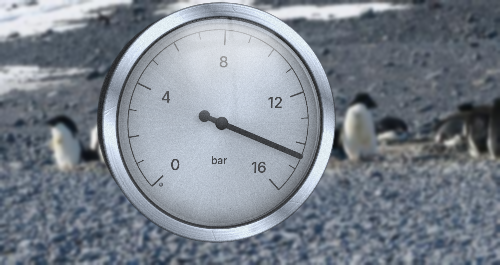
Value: bar 14.5
